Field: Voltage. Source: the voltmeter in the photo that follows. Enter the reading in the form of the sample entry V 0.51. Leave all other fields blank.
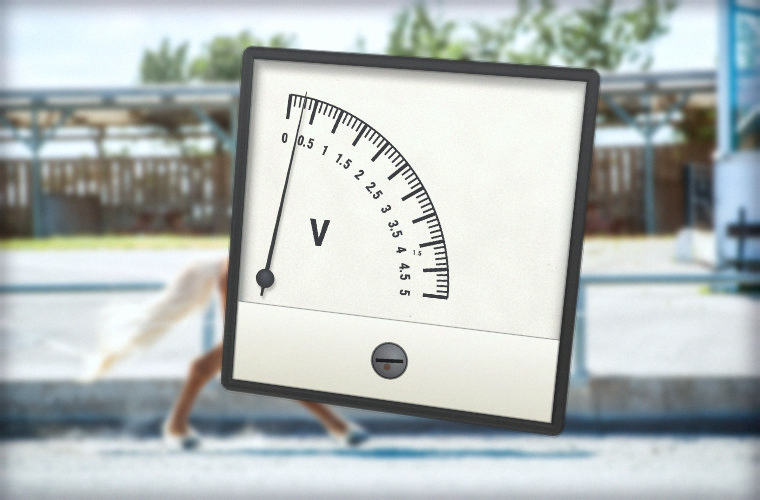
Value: V 0.3
